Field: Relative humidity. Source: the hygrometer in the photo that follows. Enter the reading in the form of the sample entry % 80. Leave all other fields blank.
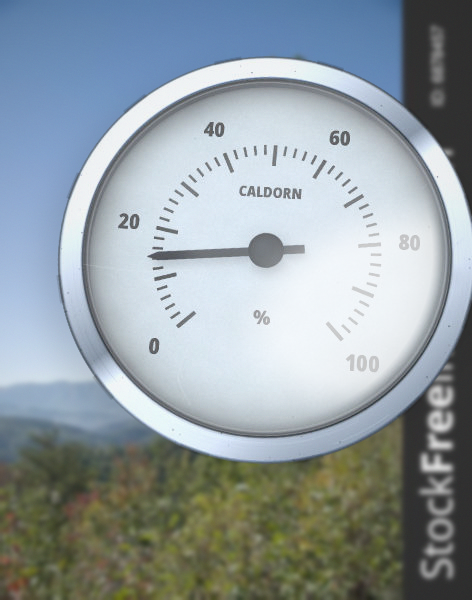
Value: % 14
